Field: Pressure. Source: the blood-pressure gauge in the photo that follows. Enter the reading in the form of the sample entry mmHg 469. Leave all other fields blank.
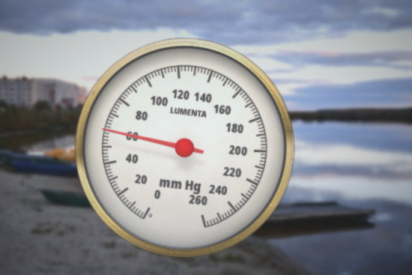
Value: mmHg 60
